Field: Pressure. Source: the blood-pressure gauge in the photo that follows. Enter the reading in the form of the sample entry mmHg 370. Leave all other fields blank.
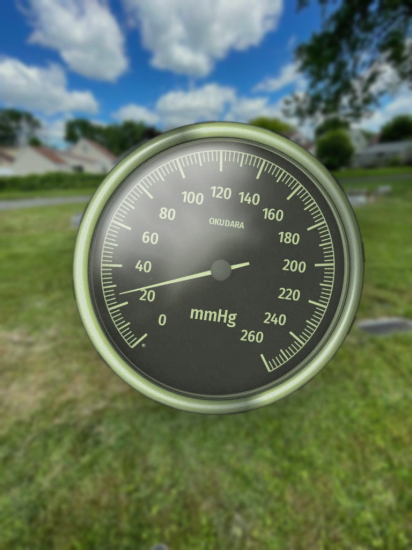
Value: mmHg 26
